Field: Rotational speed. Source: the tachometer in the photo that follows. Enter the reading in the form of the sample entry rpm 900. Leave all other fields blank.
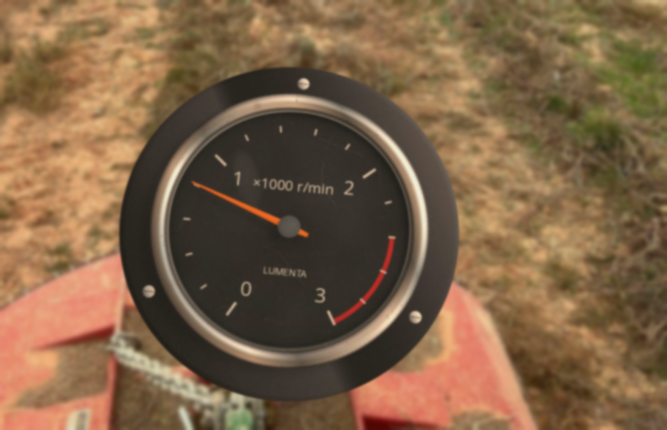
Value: rpm 800
